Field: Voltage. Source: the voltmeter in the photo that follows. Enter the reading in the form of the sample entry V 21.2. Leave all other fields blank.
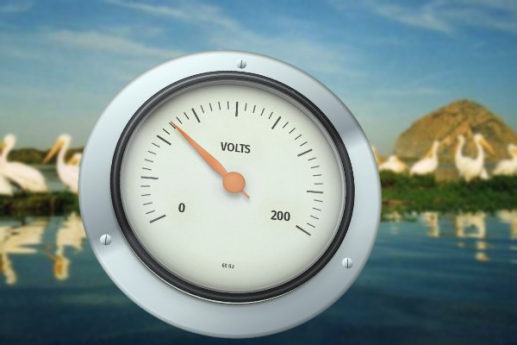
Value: V 60
